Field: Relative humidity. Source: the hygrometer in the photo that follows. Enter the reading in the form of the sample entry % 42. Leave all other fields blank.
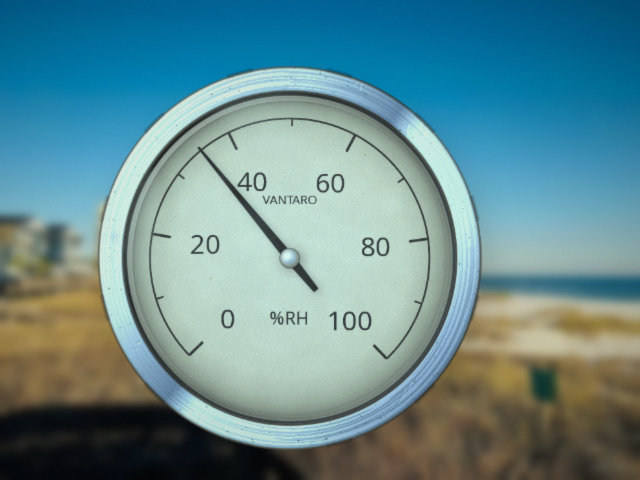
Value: % 35
